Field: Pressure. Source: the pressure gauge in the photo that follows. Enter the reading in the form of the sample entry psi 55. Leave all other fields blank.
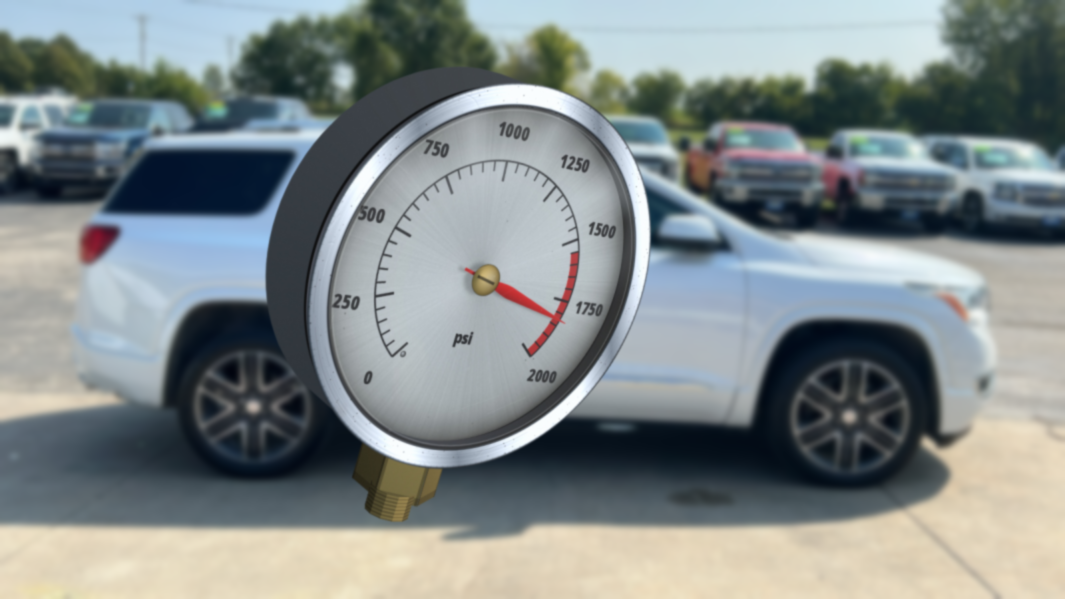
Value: psi 1825
